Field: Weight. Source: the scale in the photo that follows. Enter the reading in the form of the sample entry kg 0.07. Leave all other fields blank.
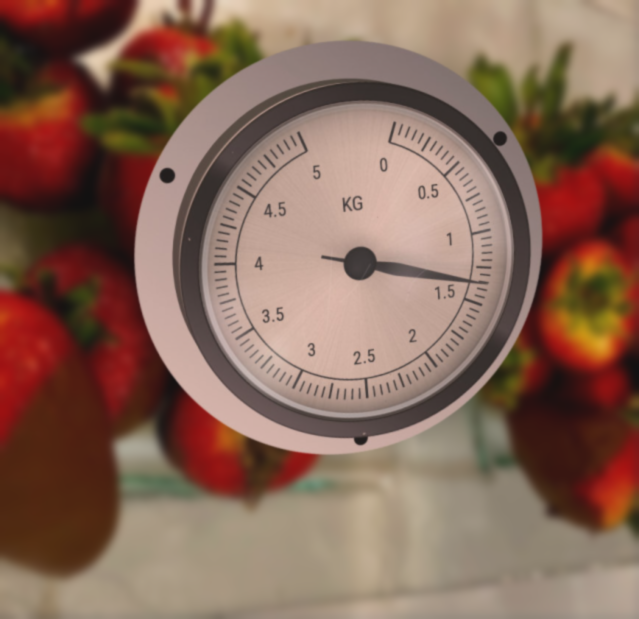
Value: kg 1.35
